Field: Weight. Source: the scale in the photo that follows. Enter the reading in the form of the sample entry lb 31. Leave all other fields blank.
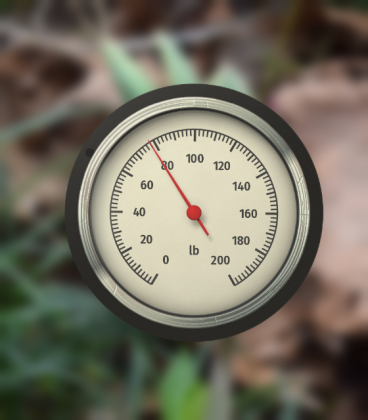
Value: lb 78
